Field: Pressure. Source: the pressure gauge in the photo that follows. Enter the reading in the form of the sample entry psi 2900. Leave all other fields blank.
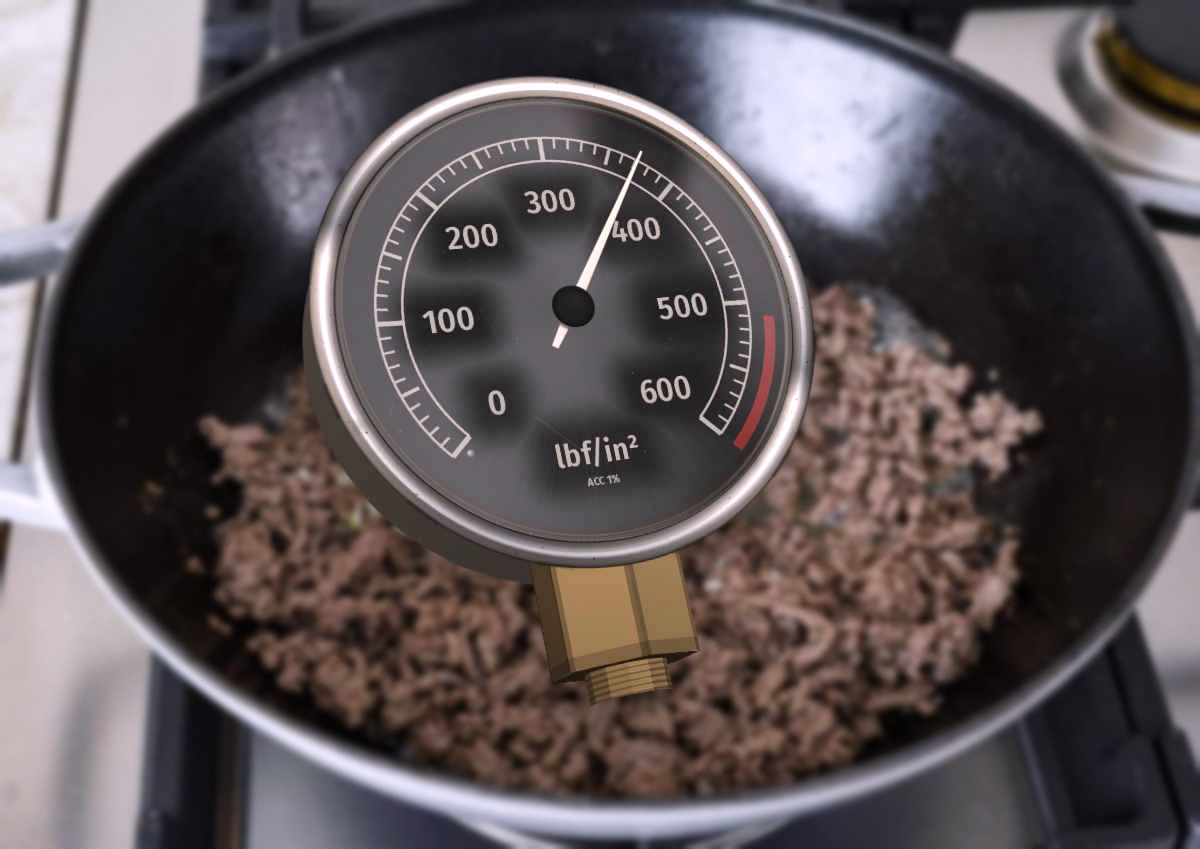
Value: psi 370
